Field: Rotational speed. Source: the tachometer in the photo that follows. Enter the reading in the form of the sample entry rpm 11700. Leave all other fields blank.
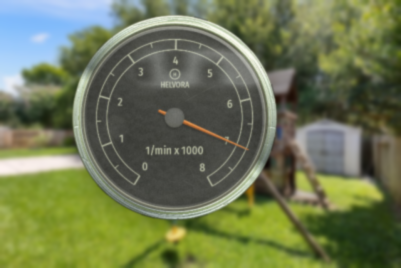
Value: rpm 7000
